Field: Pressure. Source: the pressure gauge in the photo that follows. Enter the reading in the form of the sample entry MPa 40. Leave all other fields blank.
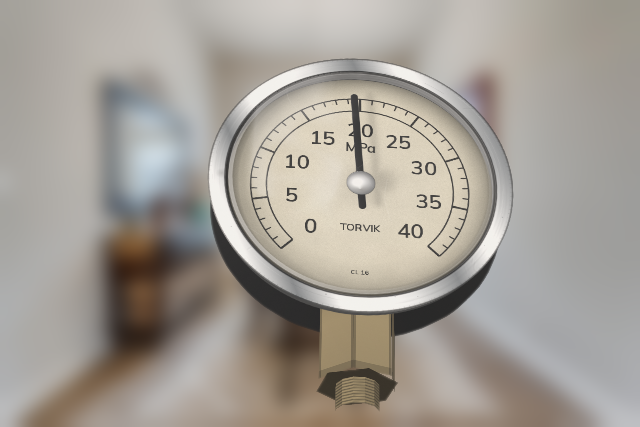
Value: MPa 19.5
